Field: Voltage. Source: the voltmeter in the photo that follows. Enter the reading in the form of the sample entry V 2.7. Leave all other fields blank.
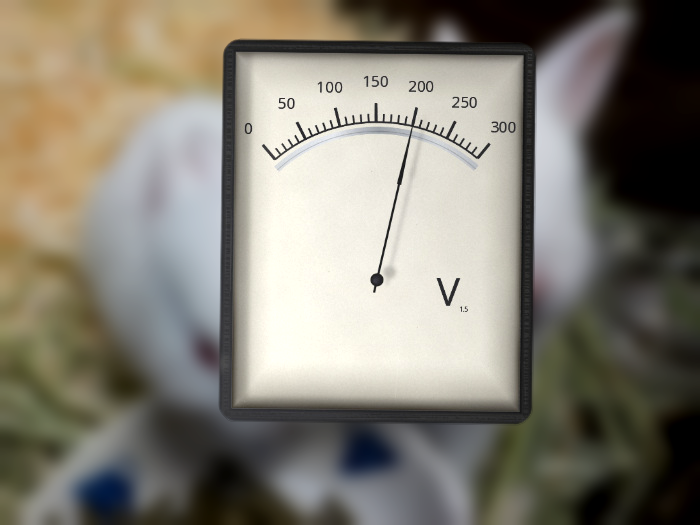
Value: V 200
